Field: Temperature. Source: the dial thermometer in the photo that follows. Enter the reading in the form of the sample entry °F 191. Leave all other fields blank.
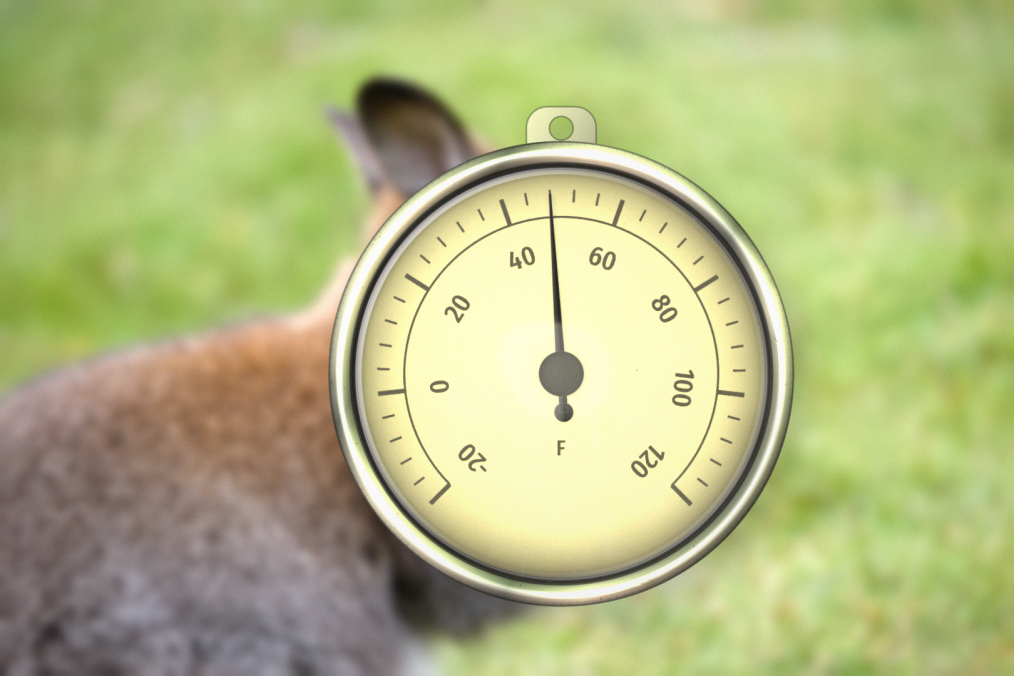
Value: °F 48
